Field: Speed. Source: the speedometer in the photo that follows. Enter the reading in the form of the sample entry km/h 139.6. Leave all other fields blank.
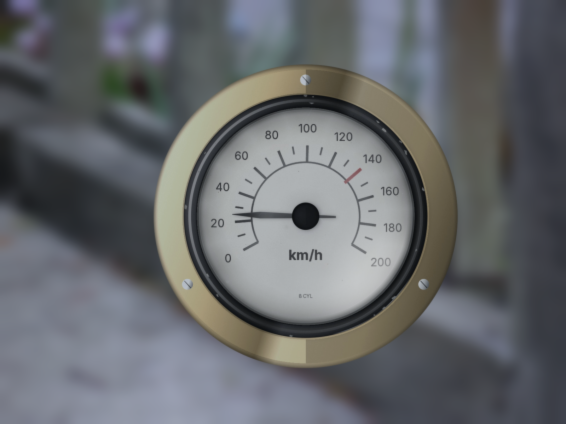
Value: km/h 25
